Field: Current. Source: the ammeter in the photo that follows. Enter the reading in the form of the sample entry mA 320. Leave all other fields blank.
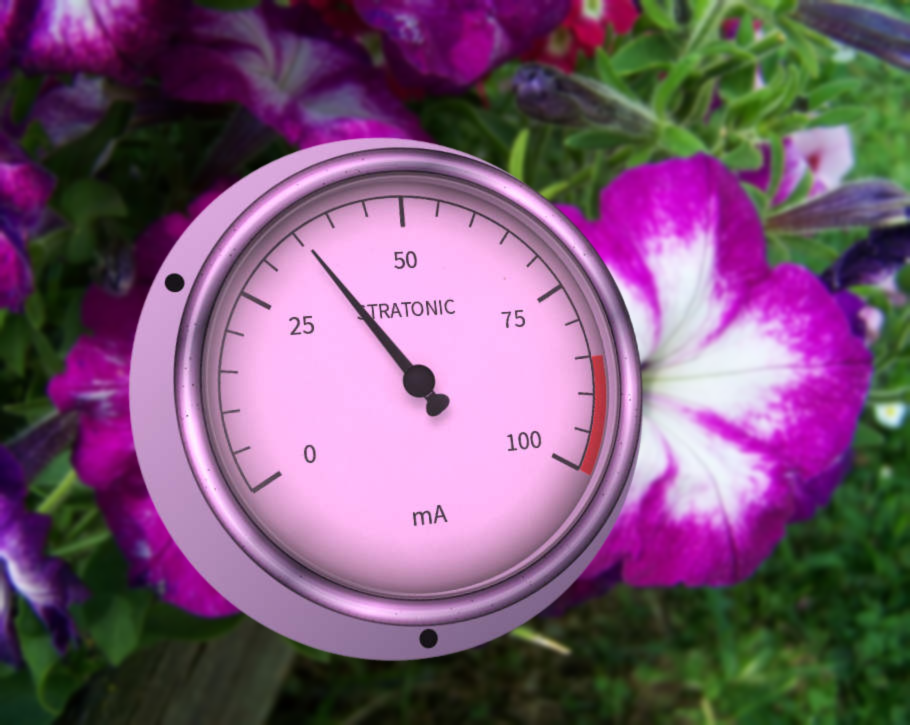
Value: mA 35
